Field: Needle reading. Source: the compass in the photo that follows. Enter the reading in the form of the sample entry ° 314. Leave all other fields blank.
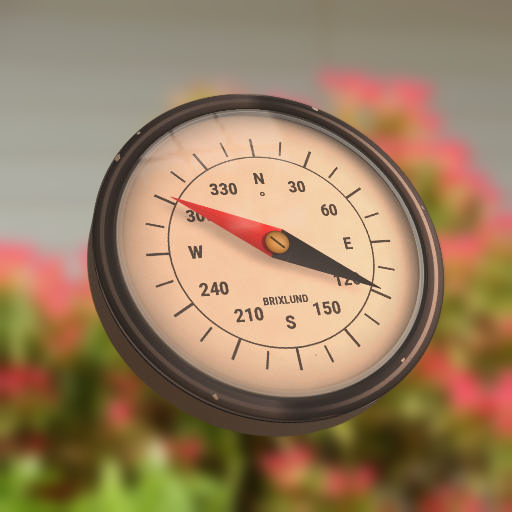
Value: ° 300
